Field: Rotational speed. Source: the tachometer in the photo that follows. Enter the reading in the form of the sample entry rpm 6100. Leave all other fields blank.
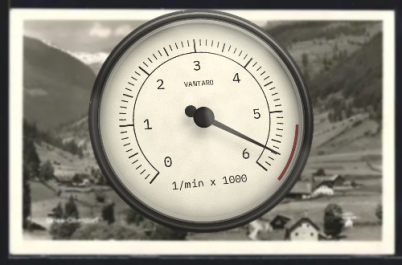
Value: rpm 5700
